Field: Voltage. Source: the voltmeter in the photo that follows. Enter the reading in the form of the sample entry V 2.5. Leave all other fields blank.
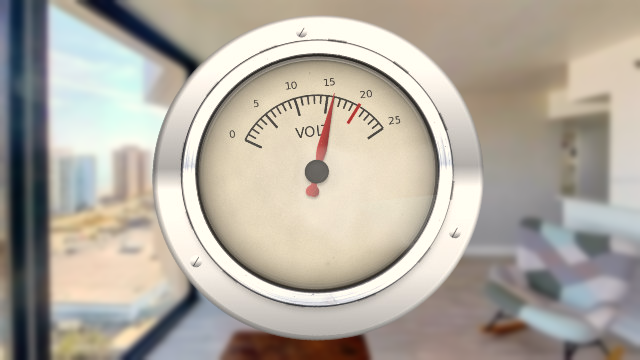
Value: V 16
